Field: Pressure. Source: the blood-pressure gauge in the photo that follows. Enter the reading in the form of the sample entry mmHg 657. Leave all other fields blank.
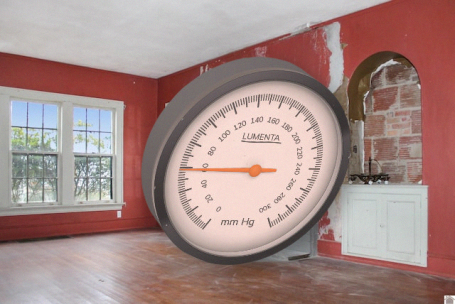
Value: mmHg 60
